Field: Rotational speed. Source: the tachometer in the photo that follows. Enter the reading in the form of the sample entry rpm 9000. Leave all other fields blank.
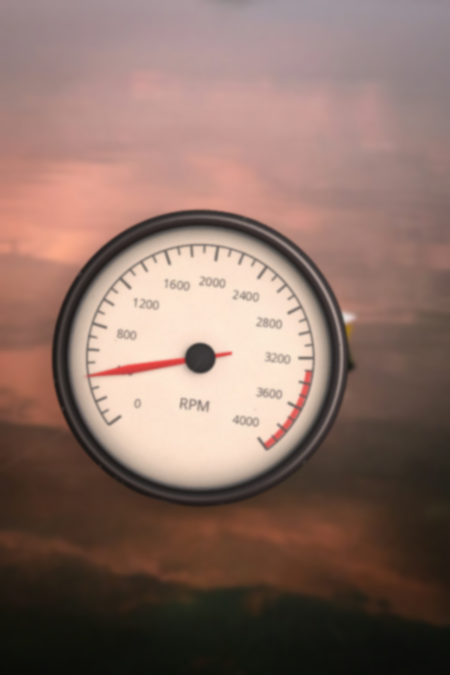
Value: rpm 400
